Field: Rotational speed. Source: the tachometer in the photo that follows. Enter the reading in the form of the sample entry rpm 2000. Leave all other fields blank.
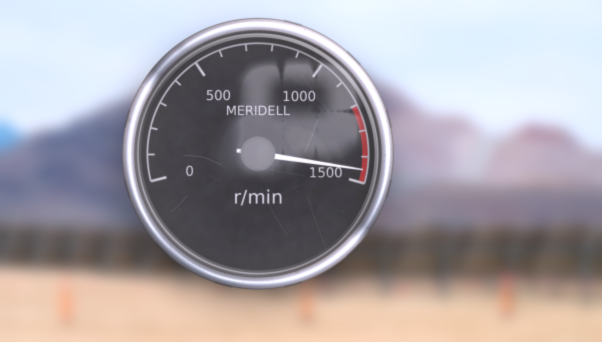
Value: rpm 1450
